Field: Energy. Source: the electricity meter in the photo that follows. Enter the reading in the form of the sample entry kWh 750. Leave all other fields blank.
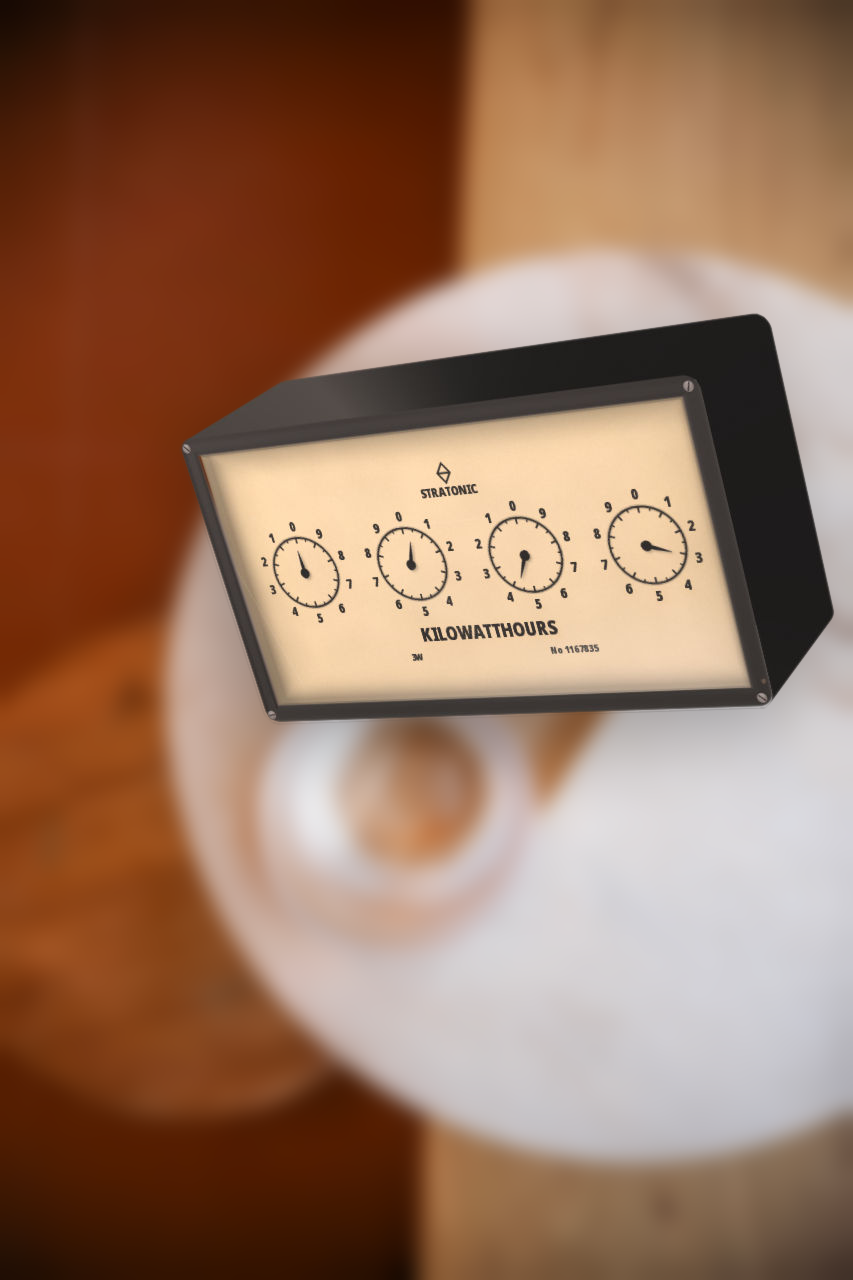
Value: kWh 43
